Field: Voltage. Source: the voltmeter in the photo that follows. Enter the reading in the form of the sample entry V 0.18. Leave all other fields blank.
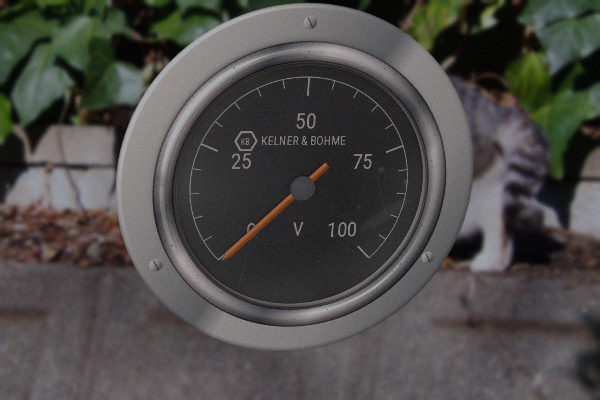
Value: V 0
